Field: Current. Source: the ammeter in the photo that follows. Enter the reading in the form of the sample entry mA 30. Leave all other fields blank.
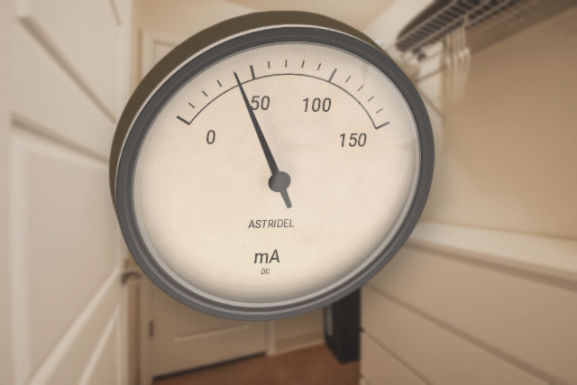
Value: mA 40
